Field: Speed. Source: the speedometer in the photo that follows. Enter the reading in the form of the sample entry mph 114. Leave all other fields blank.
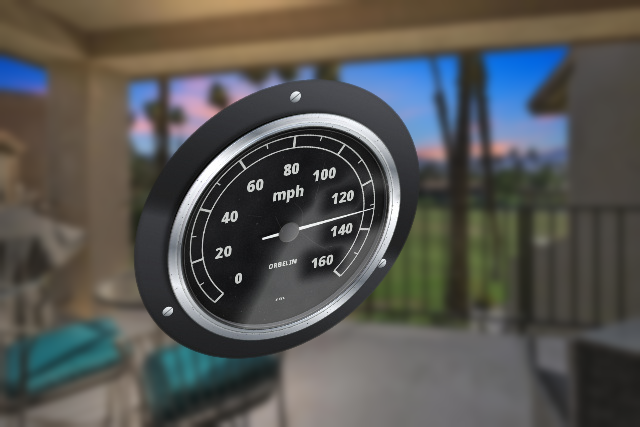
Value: mph 130
